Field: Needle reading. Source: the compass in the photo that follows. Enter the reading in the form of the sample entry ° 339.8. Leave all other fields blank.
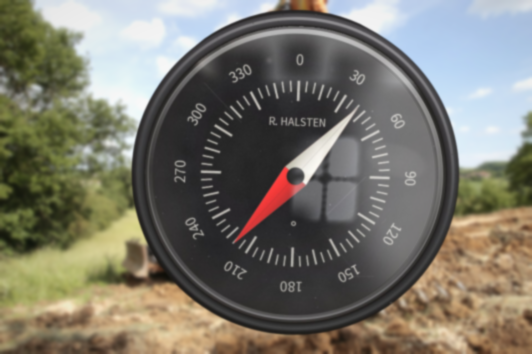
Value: ° 220
